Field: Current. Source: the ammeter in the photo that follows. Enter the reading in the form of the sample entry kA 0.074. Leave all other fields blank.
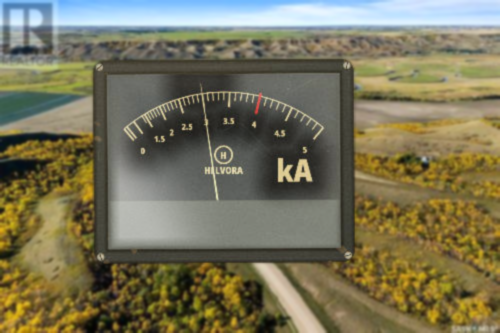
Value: kA 3
